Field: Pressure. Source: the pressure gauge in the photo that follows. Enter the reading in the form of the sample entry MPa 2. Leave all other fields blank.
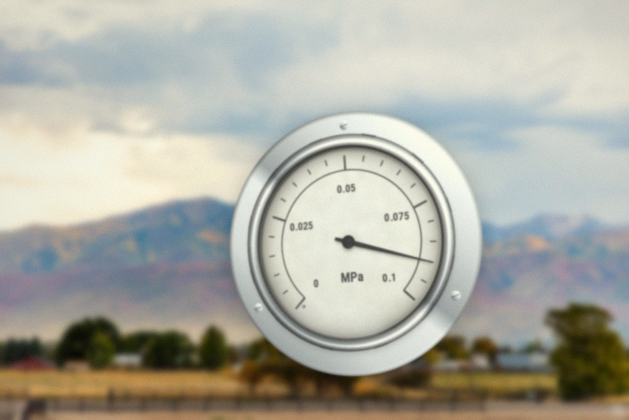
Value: MPa 0.09
